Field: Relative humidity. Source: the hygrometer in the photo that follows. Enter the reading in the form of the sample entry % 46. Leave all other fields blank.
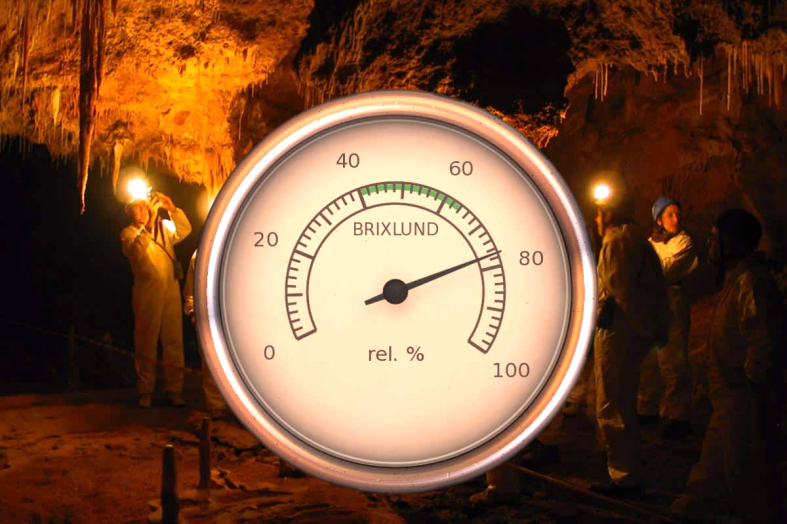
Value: % 77
